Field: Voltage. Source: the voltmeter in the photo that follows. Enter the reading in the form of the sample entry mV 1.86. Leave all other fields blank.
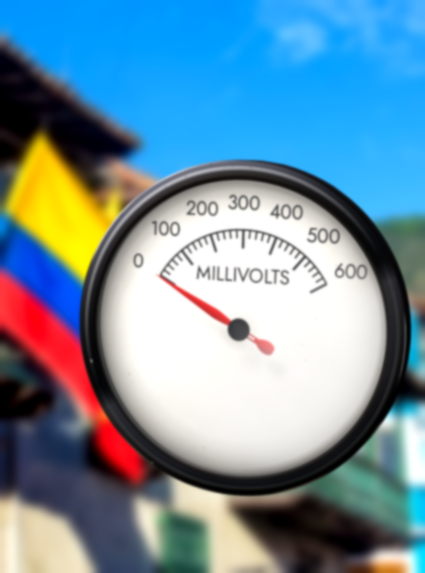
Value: mV 0
